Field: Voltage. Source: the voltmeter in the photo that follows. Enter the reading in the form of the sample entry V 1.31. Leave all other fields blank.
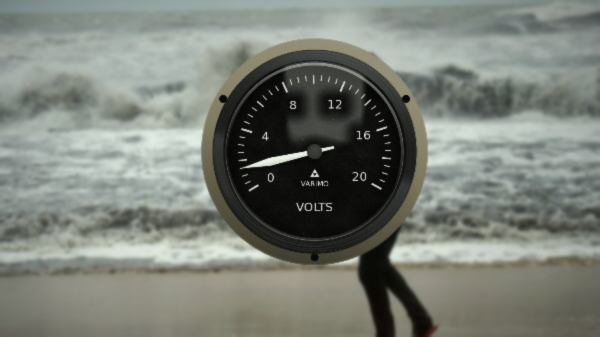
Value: V 1.5
